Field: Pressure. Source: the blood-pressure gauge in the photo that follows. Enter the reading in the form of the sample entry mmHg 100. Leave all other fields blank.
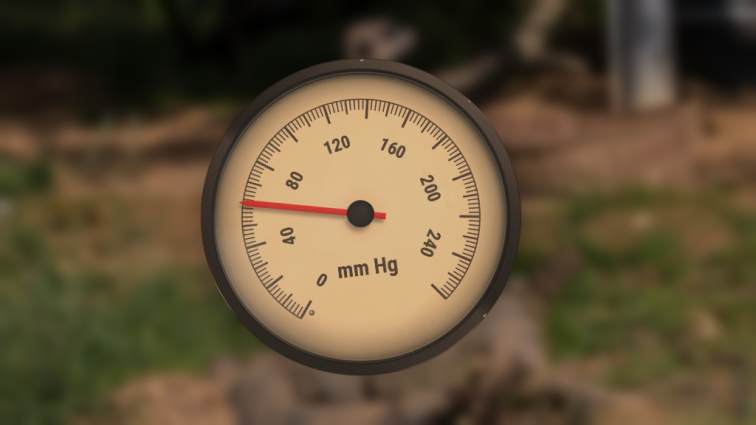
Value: mmHg 60
